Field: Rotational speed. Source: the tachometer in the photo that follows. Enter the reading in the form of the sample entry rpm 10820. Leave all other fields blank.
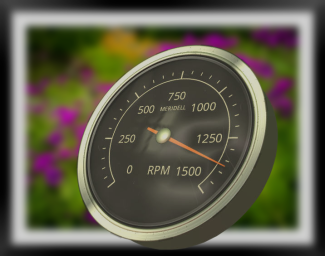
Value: rpm 1375
